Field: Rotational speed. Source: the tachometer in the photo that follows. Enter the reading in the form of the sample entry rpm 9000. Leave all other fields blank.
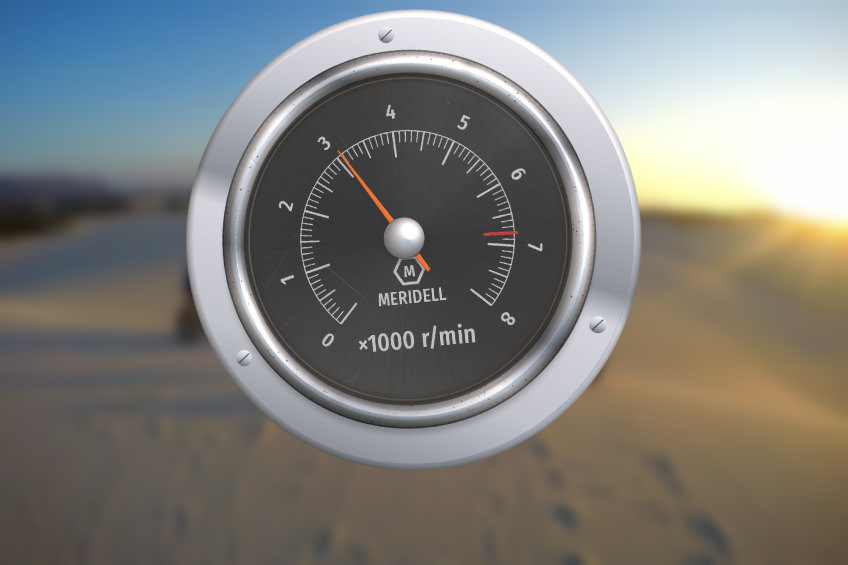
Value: rpm 3100
